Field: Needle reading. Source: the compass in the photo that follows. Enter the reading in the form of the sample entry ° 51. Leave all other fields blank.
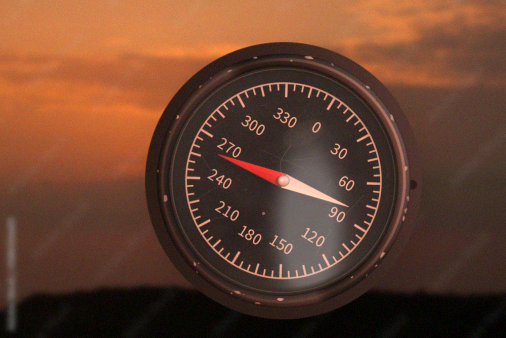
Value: ° 260
